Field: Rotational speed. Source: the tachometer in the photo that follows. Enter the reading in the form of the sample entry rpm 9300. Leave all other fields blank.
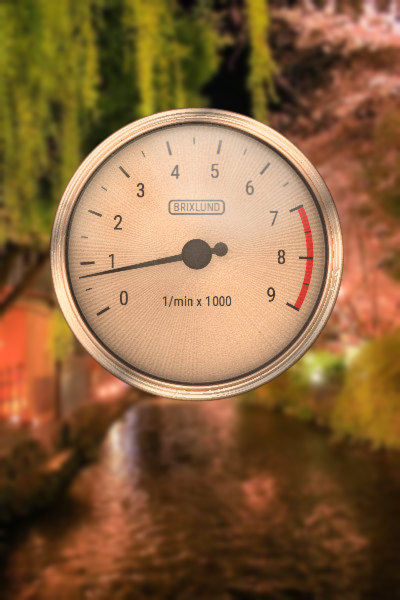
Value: rpm 750
